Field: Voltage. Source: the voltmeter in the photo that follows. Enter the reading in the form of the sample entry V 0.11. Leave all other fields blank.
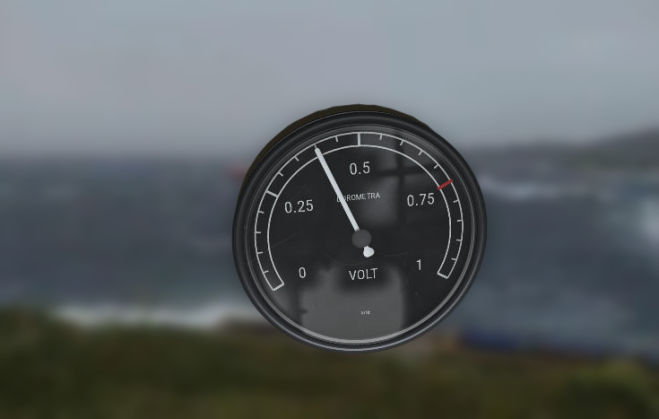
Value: V 0.4
